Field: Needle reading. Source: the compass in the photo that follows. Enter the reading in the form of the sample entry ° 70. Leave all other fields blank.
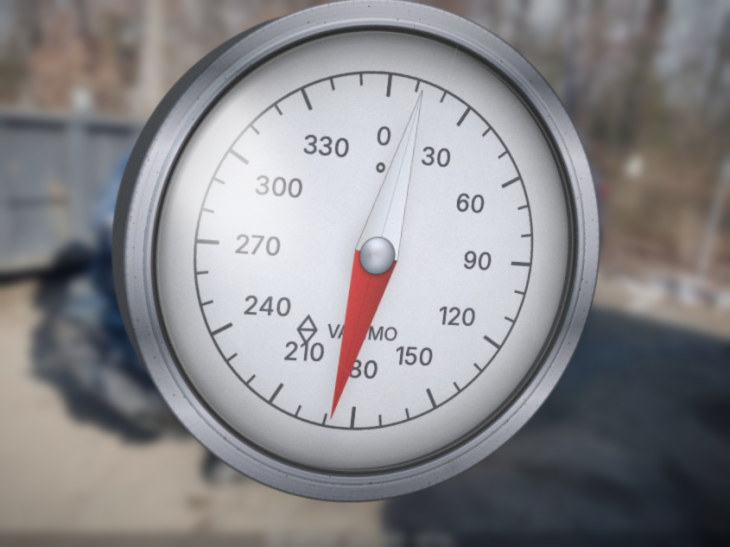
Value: ° 190
